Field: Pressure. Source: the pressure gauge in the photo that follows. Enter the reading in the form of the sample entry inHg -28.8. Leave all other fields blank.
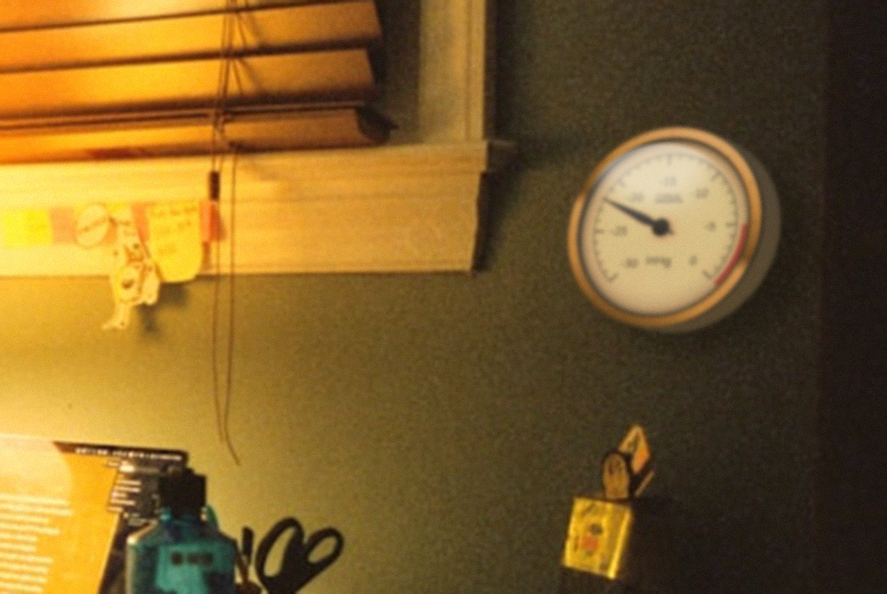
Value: inHg -22
